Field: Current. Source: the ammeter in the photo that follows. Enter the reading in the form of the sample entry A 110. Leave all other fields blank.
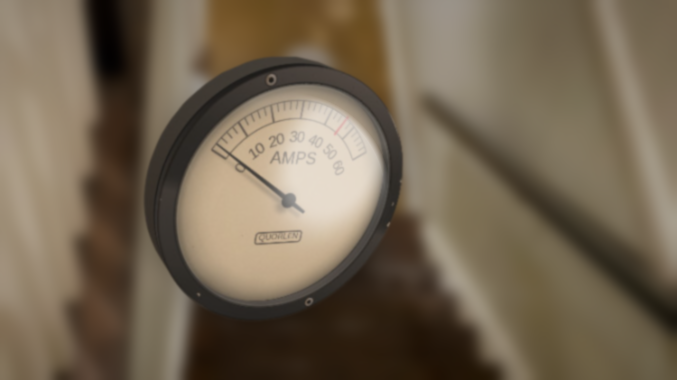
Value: A 2
